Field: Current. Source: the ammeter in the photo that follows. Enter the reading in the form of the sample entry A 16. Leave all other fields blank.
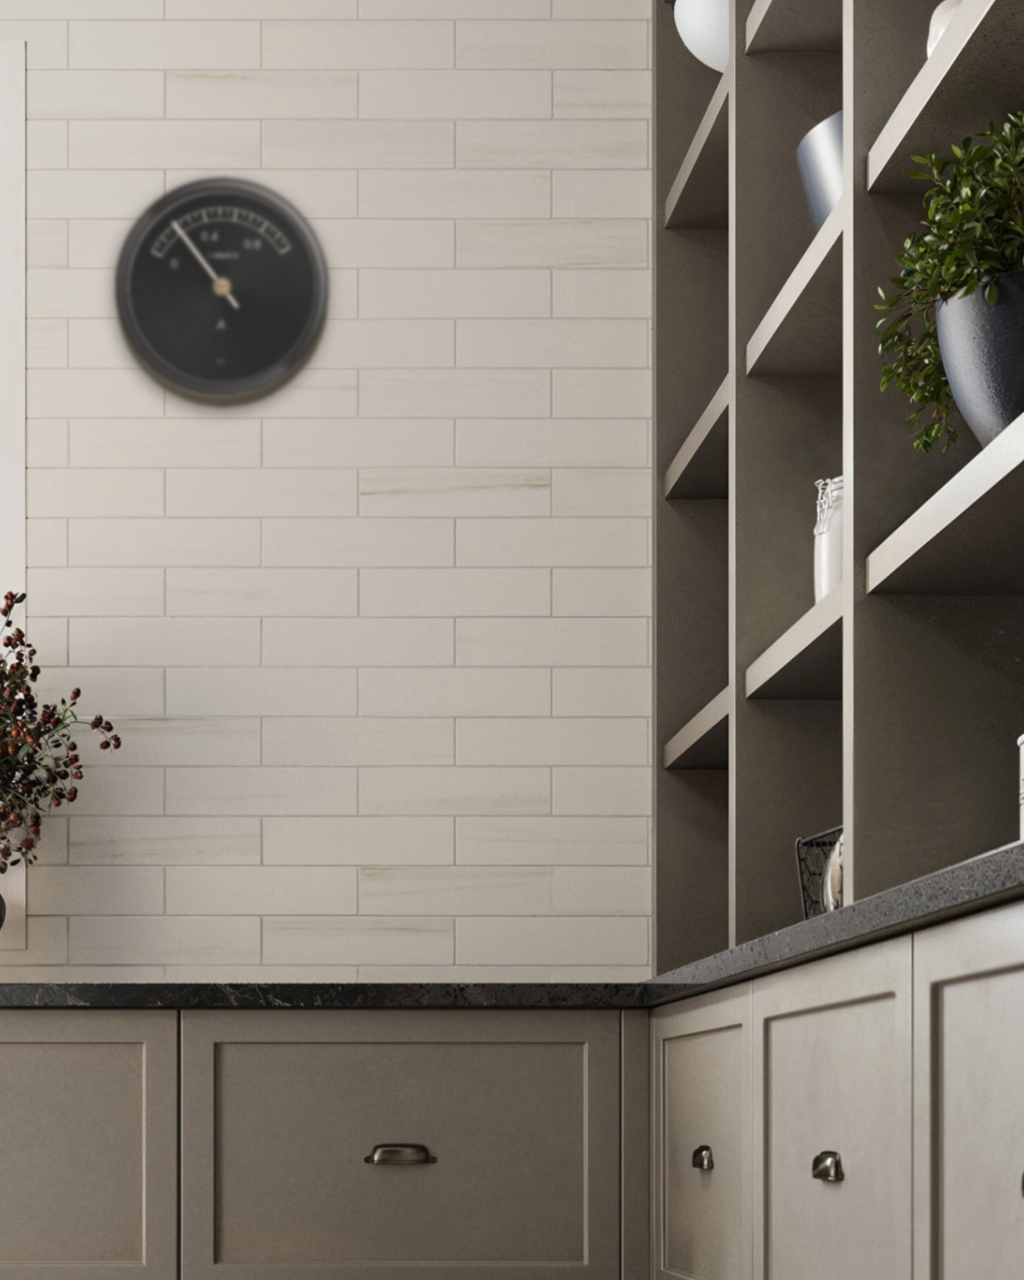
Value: A 0.2
